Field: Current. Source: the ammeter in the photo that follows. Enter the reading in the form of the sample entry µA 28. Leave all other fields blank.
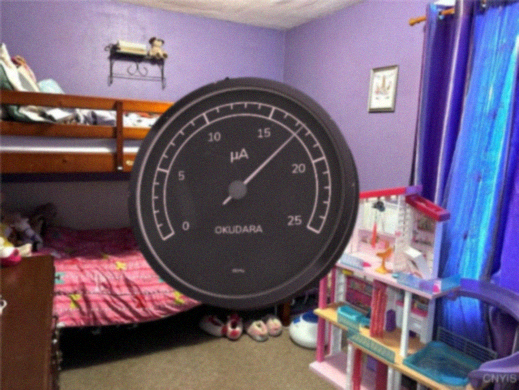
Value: µA 17.5
